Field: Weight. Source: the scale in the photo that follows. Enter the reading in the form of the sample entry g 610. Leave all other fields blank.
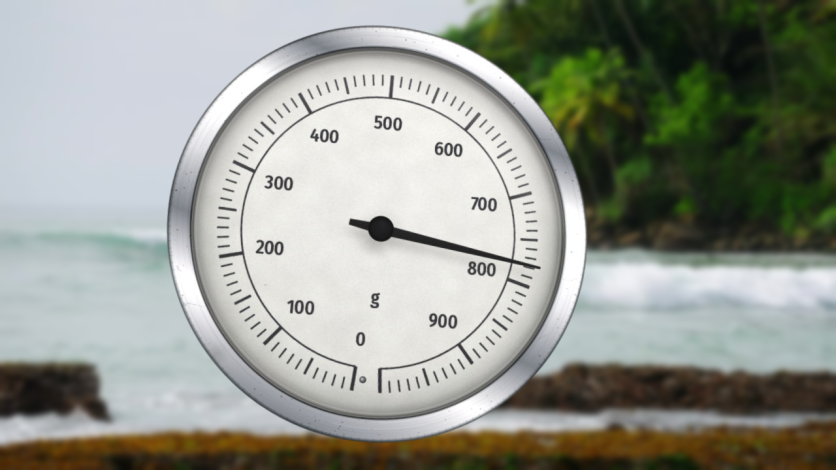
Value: g 780
